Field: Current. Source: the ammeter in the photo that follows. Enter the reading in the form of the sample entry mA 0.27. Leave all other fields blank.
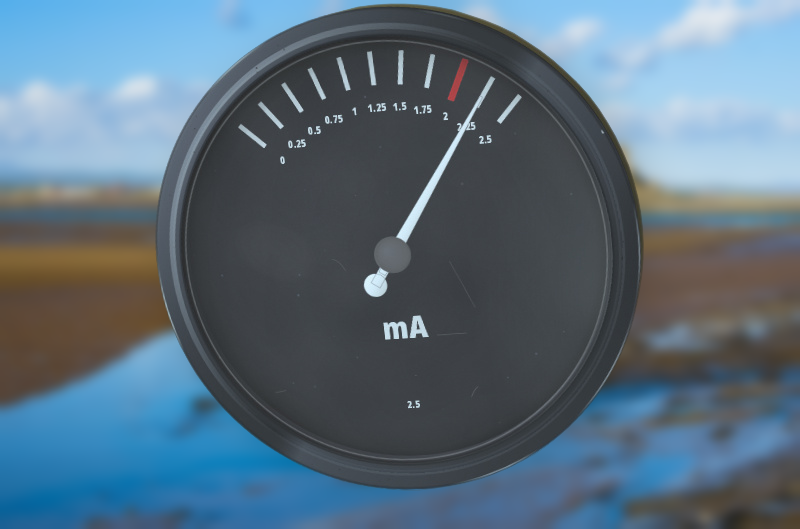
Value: mA 2.25
